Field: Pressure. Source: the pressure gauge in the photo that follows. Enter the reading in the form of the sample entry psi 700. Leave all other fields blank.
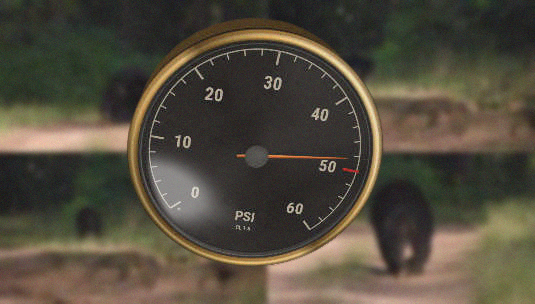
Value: psi 48
